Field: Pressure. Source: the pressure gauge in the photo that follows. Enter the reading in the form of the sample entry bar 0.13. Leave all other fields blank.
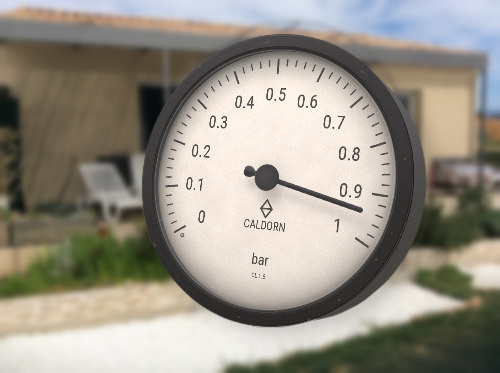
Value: bar 0.94
